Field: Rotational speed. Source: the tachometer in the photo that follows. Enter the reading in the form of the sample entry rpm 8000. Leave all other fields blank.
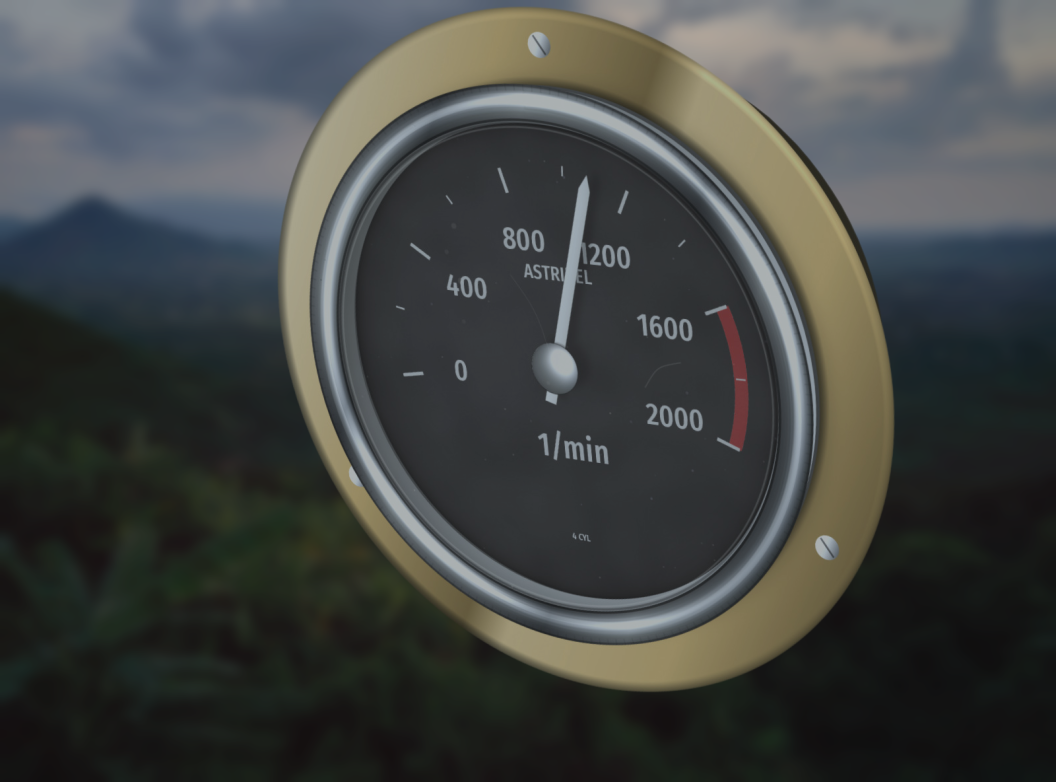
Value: rpm 1100
